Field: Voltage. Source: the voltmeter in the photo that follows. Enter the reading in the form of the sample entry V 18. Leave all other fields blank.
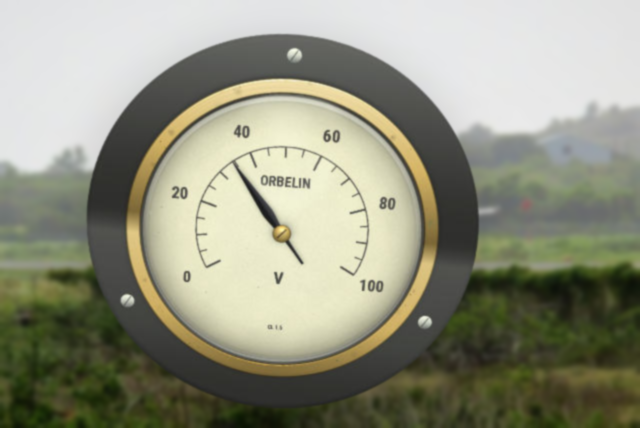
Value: V 35
